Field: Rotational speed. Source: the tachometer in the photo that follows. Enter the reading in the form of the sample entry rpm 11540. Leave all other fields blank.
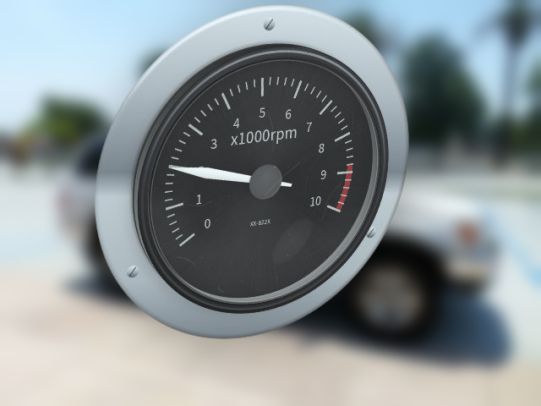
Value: rpm 2000
